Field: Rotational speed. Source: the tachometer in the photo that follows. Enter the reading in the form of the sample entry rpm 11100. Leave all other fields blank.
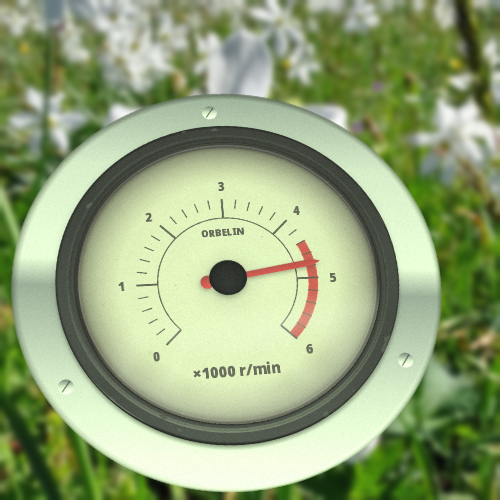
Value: rpm 4800
